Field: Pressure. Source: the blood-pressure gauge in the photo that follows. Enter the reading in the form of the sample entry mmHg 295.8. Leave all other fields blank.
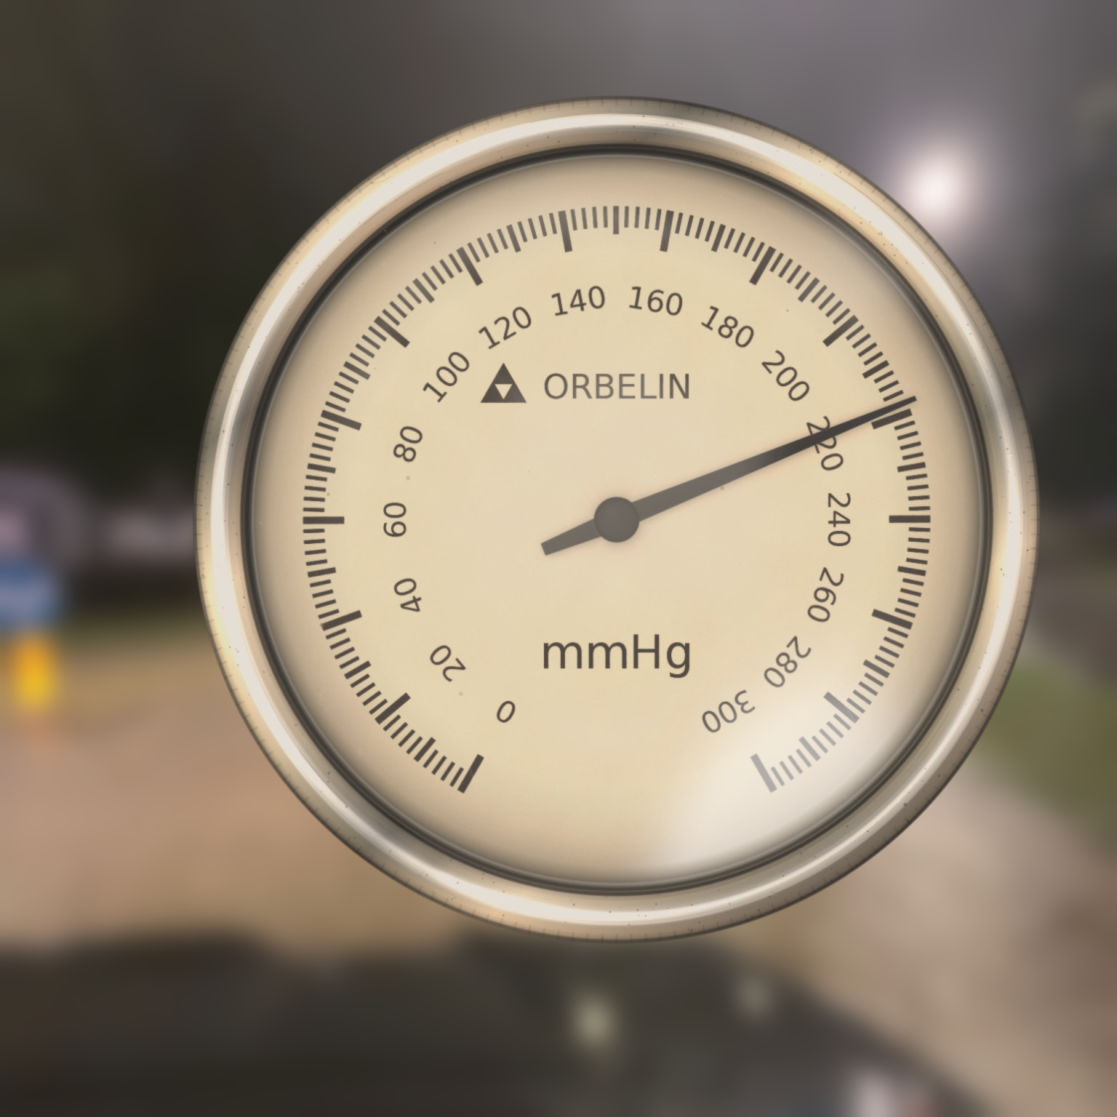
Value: mmHg 218
